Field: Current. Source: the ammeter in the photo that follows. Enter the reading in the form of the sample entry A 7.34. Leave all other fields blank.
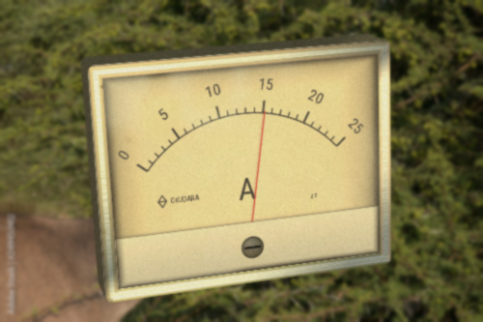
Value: A 15
